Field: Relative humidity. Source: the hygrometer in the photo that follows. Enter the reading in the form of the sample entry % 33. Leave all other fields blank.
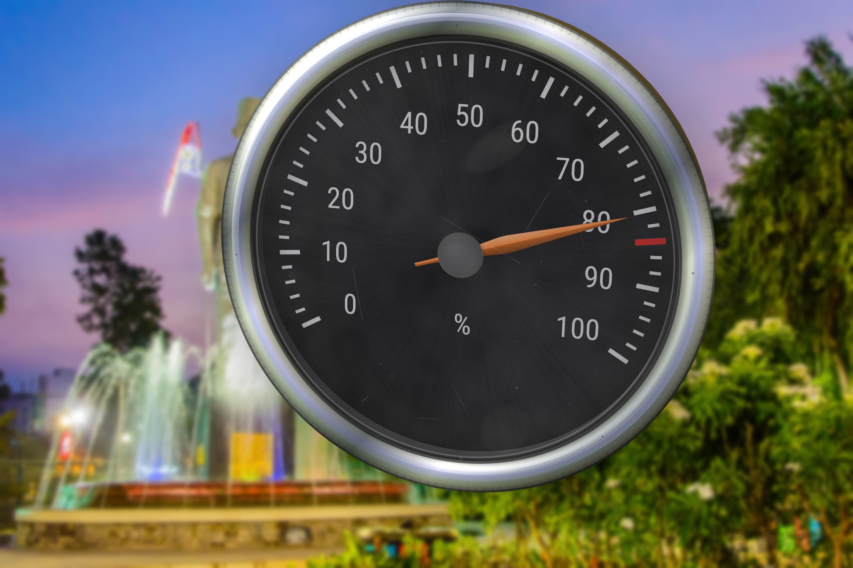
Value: % 80
